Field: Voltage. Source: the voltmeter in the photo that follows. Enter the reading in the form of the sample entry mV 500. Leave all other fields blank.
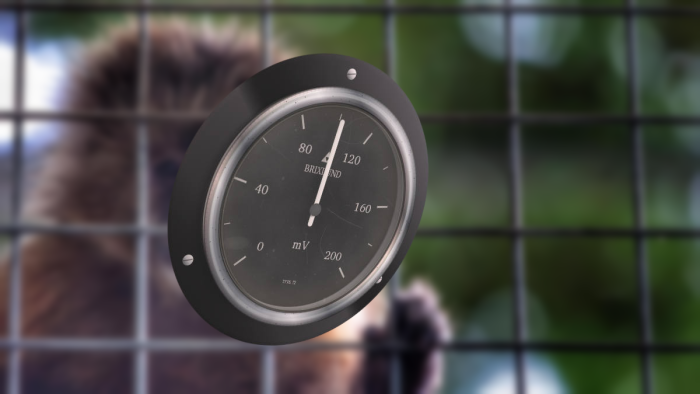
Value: mV 100
